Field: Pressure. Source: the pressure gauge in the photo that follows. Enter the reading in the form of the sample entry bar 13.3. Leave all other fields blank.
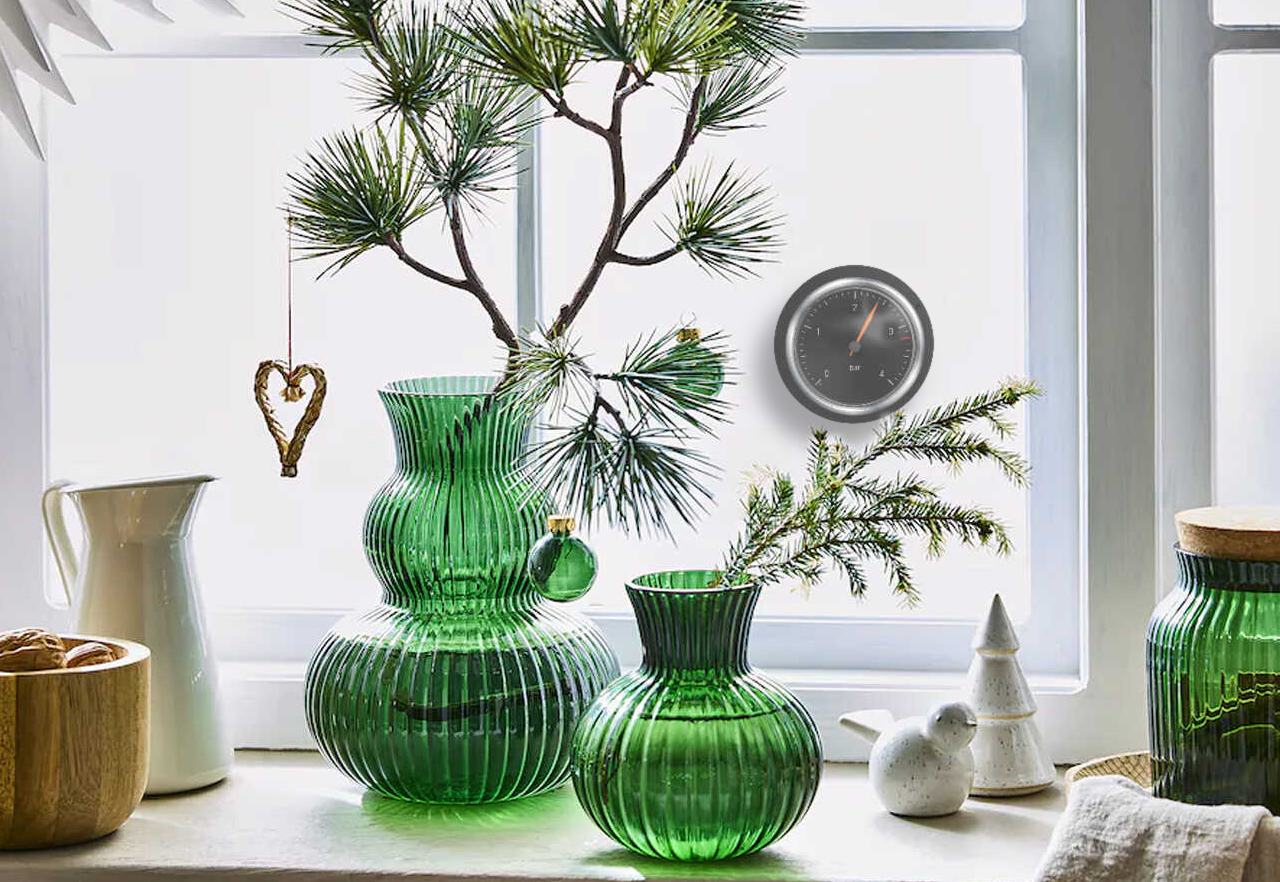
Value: bar 2.4
